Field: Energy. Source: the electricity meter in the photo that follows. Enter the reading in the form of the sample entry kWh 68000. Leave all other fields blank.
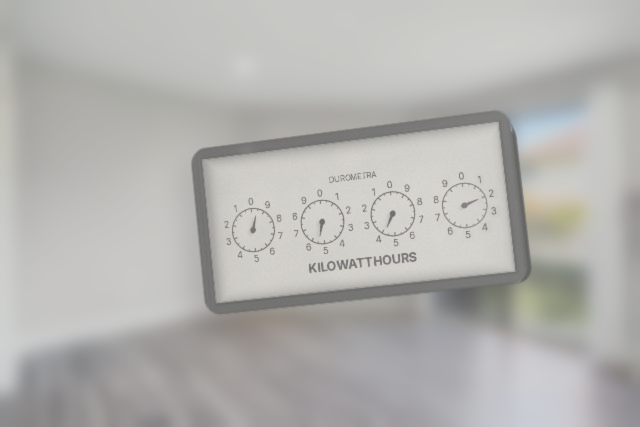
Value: kWh 9542
